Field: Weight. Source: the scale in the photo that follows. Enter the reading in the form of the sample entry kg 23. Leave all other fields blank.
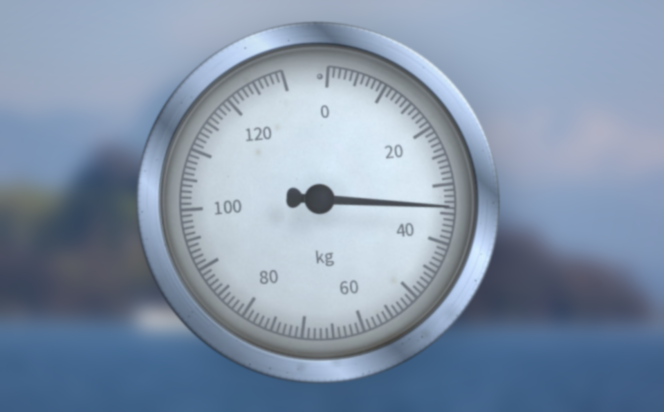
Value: kg 34
